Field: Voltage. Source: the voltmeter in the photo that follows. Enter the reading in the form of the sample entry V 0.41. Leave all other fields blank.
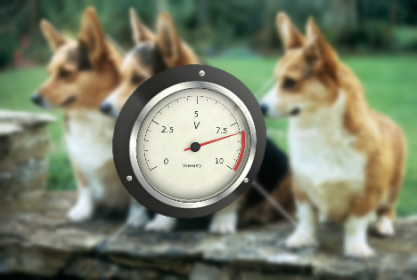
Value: V 8
